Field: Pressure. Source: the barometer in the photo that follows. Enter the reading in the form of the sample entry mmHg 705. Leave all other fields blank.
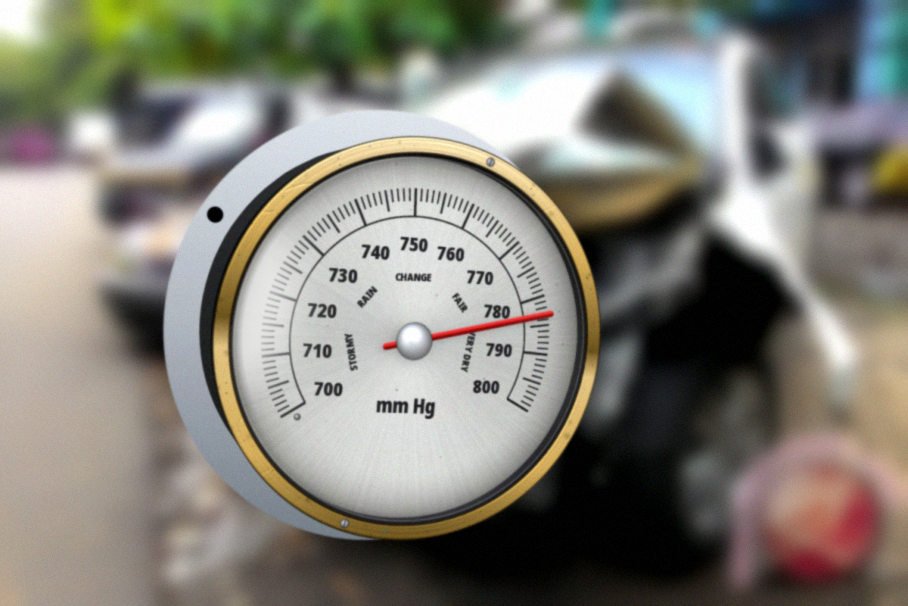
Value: mmHg 783
